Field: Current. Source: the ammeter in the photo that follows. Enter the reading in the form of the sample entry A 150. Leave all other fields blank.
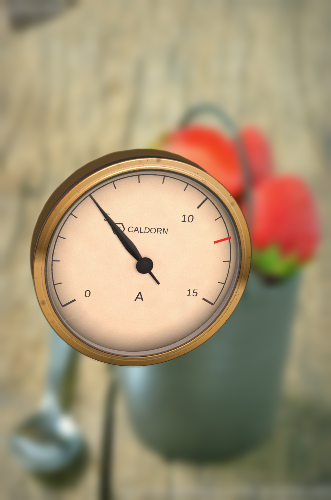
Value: A 5
